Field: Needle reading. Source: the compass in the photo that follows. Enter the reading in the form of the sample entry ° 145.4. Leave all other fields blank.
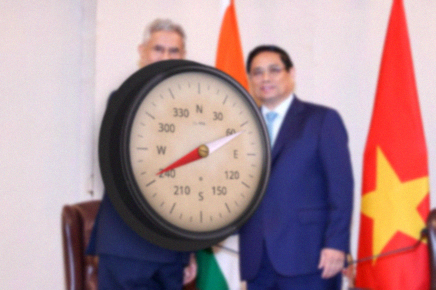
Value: ° 245
